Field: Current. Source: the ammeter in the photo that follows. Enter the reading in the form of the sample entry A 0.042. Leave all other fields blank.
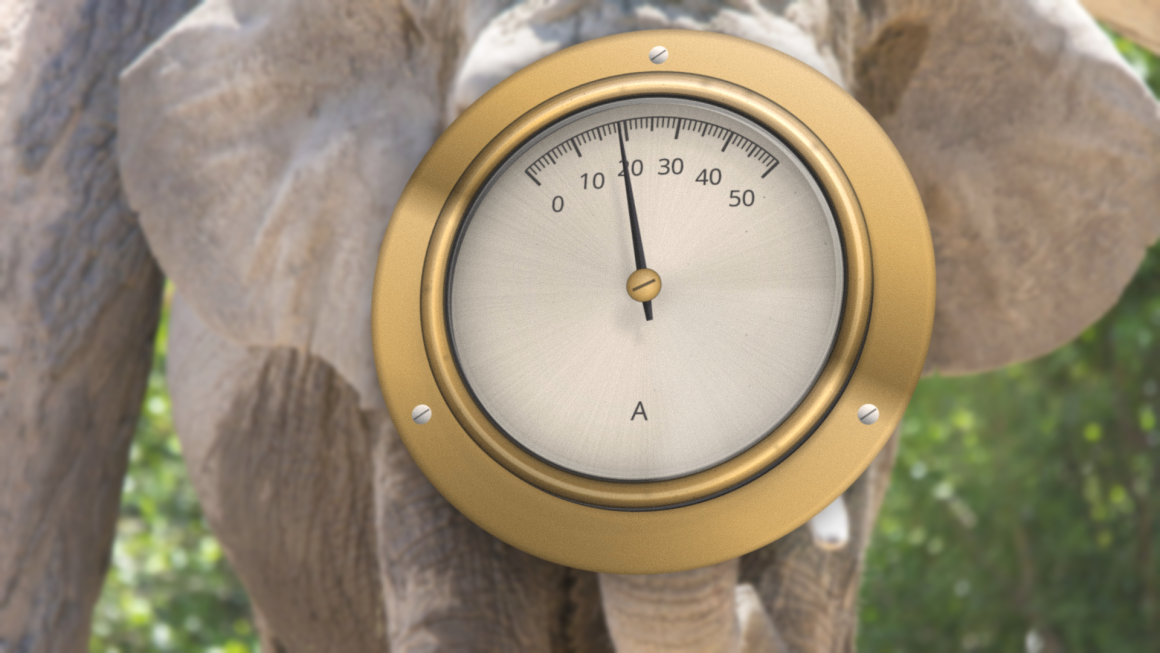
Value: A 19
